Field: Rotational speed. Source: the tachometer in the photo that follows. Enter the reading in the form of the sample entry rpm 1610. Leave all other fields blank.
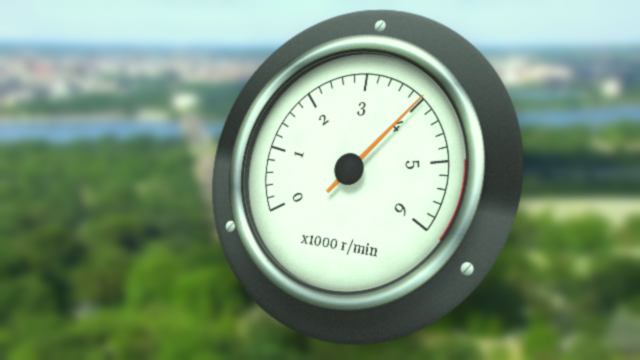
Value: rpm 4000
